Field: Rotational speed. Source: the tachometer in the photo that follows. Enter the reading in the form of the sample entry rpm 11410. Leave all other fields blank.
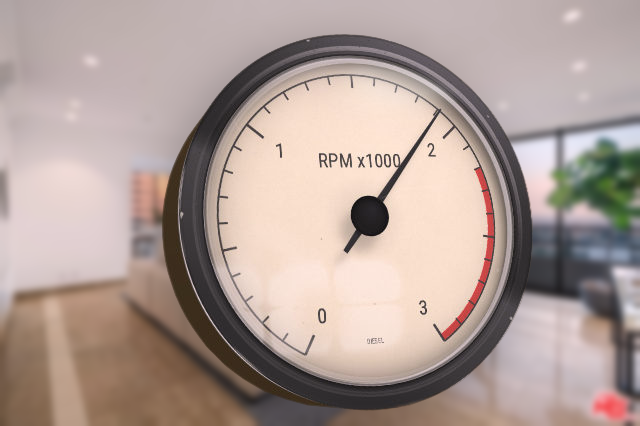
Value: rpm 1900
